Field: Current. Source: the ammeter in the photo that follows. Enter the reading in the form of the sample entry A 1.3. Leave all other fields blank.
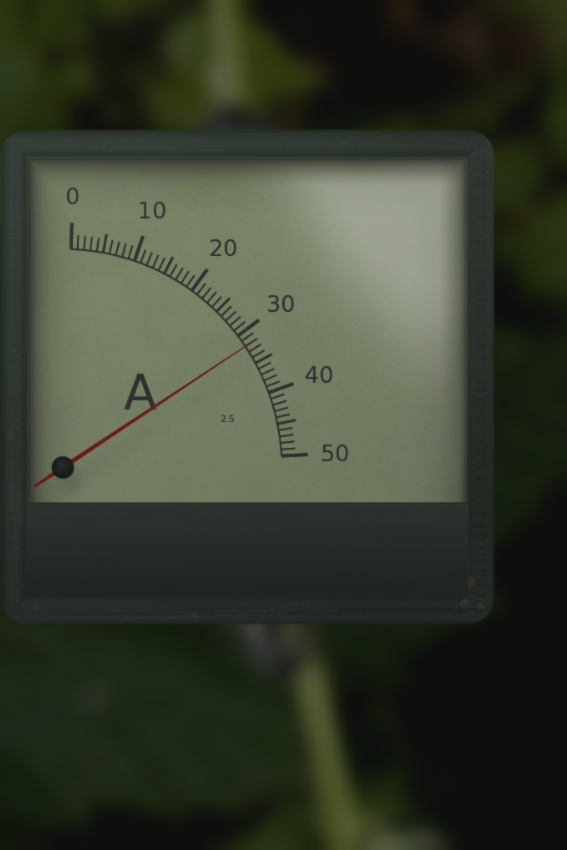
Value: A 32
